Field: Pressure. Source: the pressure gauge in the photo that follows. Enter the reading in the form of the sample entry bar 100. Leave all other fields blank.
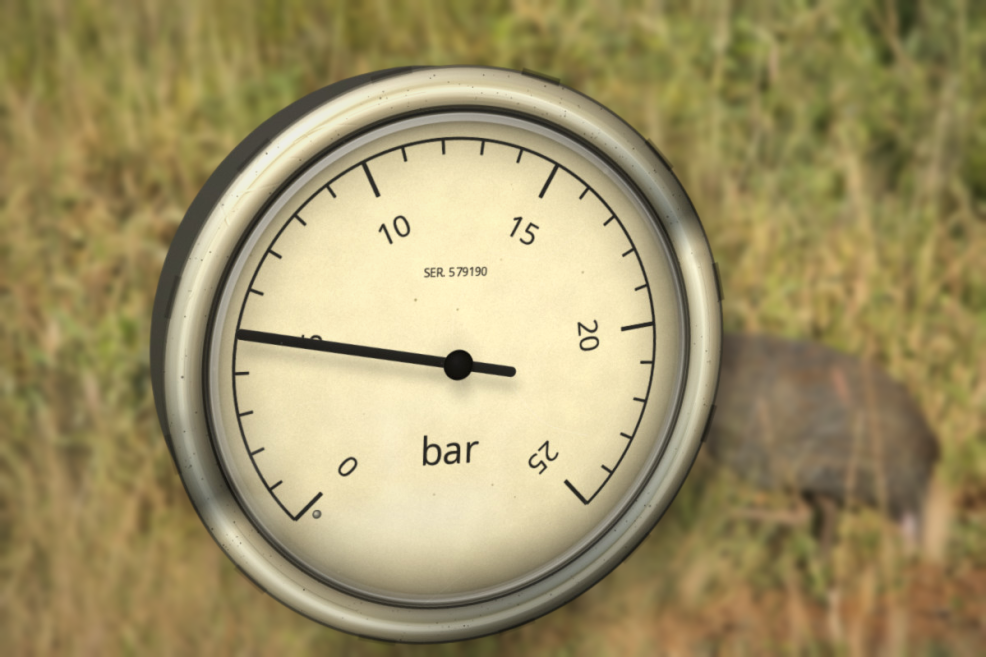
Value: bar 5
